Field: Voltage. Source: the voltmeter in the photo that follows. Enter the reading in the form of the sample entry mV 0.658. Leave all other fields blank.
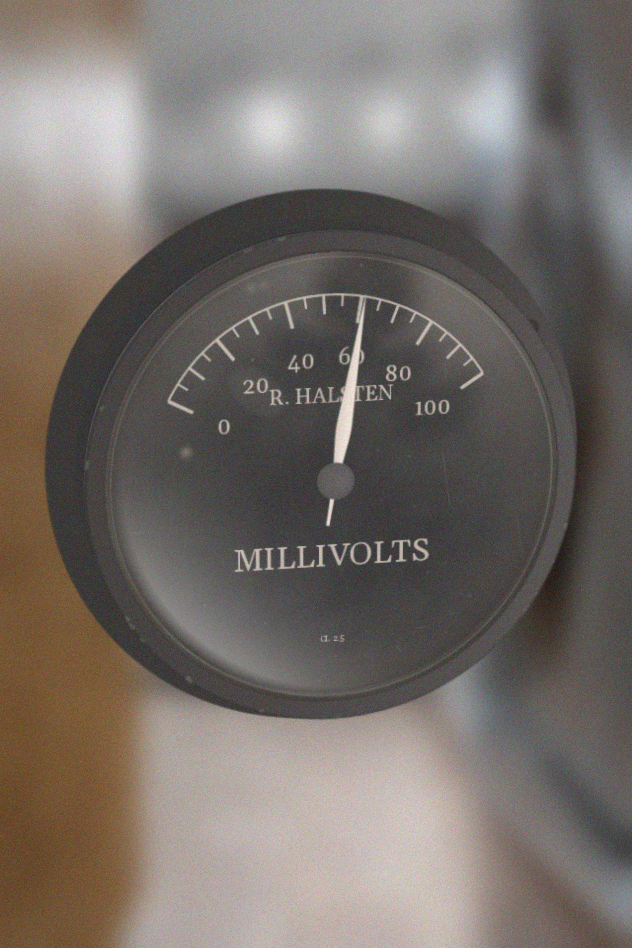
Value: mV 60
